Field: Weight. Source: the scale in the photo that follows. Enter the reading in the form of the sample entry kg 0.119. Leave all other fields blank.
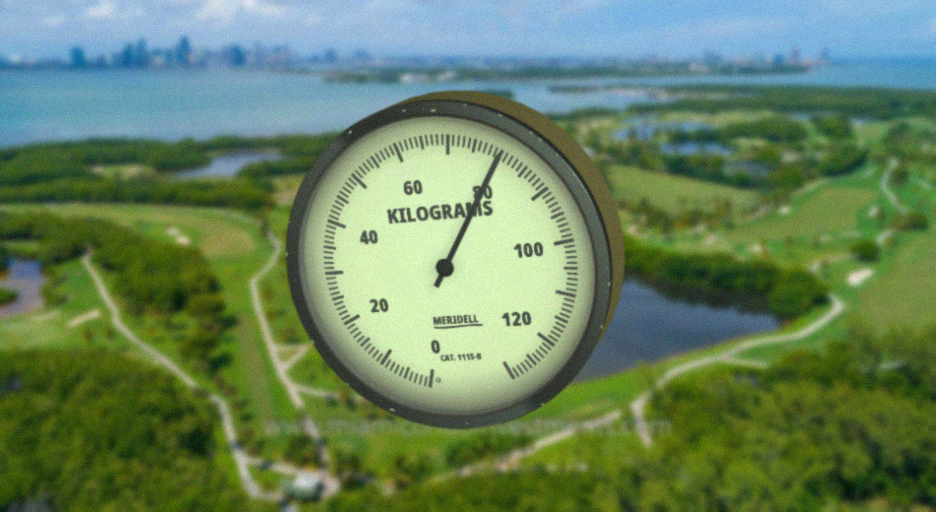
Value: kg 80
